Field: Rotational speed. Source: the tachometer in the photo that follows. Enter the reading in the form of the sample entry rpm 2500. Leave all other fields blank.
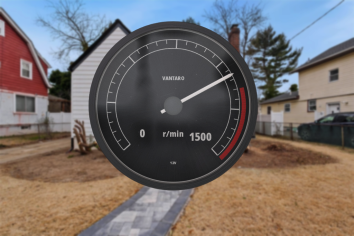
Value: rpm 1075
